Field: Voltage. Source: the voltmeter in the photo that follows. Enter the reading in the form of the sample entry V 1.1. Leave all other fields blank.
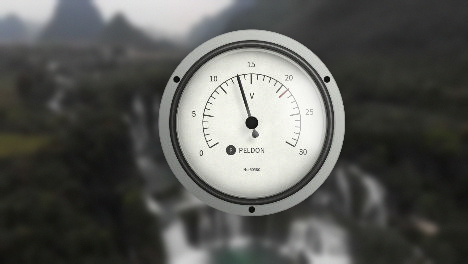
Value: V 13
